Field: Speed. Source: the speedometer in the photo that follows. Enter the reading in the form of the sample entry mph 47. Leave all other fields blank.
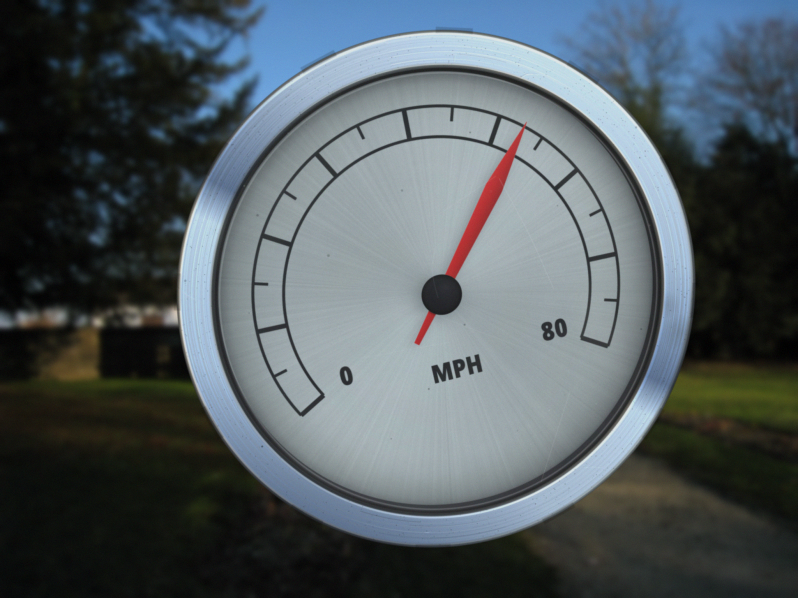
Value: mph 52.5
